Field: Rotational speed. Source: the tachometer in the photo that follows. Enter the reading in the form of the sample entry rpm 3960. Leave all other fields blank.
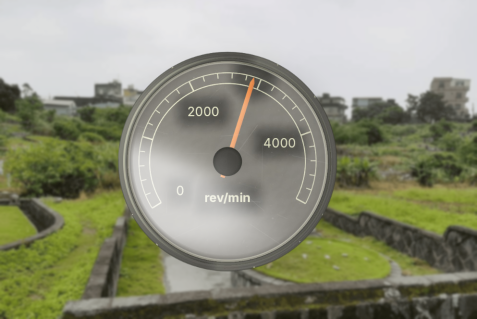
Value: rpm 2900
